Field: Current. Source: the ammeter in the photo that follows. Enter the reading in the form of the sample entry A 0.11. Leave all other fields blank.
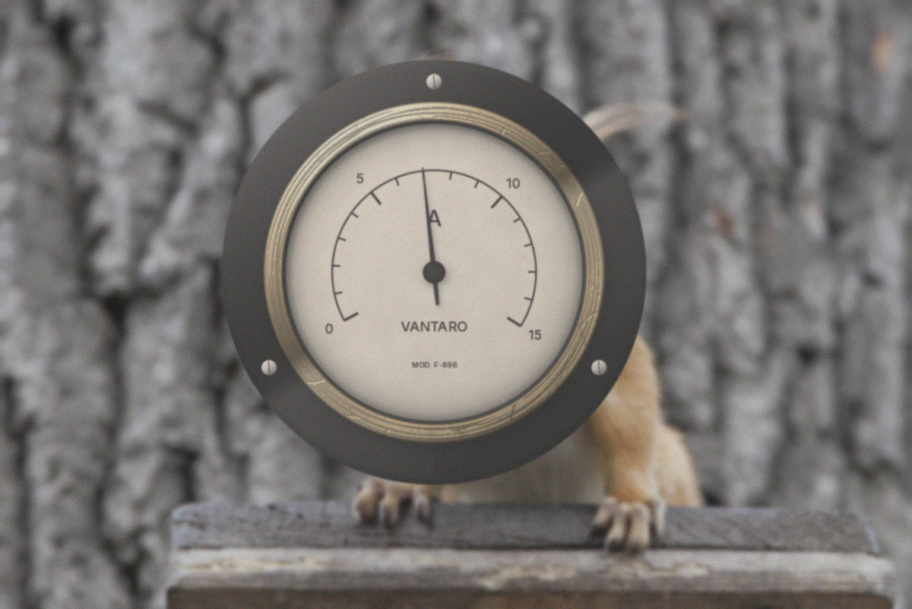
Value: A 7
